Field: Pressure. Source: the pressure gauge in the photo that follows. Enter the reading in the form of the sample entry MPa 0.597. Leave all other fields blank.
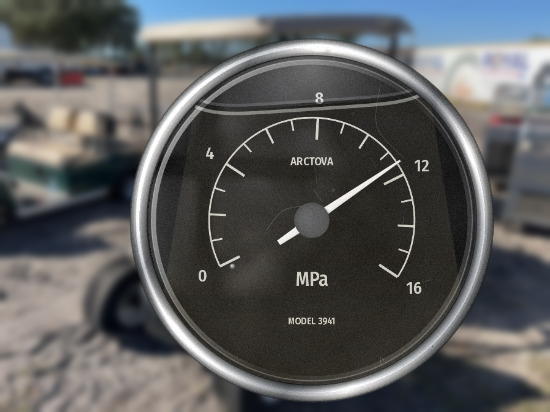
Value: MPa 11.5
